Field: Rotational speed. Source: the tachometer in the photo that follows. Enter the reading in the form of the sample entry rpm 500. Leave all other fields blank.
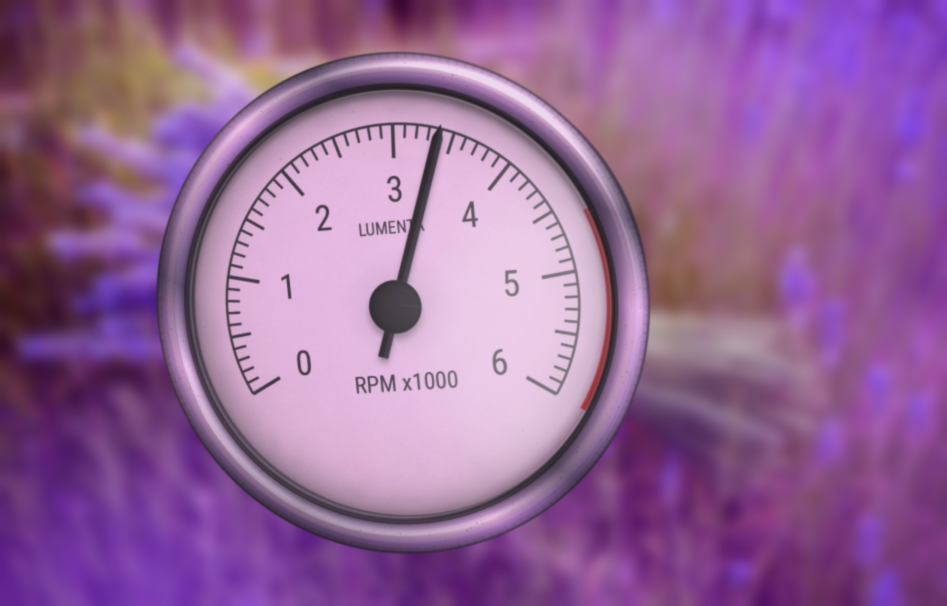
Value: rpm 3400
